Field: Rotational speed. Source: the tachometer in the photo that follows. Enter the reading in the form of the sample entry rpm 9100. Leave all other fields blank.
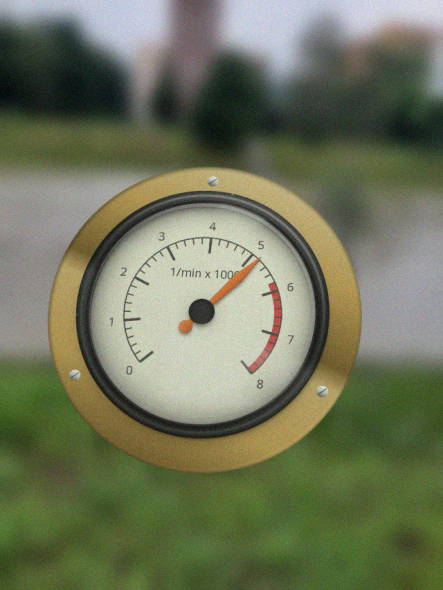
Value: rpm 5200
